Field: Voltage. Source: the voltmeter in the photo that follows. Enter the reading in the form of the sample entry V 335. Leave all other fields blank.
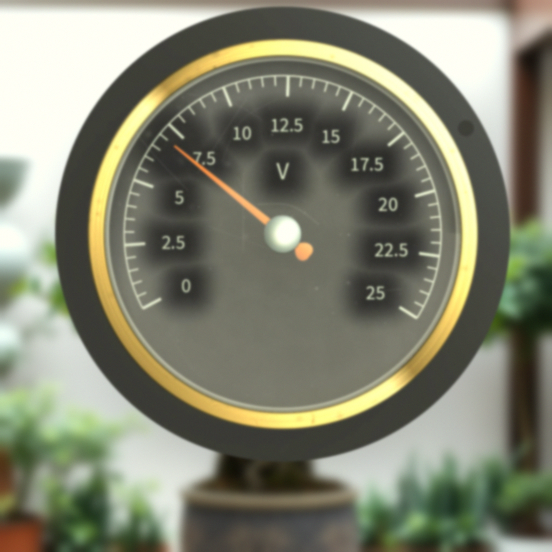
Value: V 7
